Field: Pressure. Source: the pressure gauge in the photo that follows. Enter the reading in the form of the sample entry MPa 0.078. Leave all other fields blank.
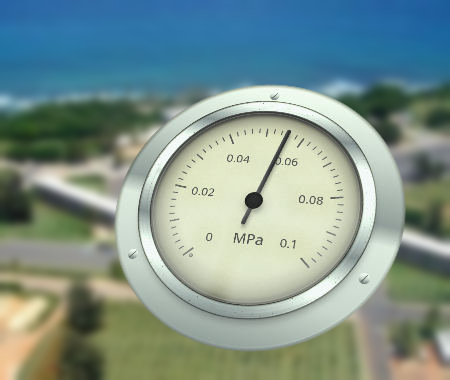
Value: MPa 0.056
